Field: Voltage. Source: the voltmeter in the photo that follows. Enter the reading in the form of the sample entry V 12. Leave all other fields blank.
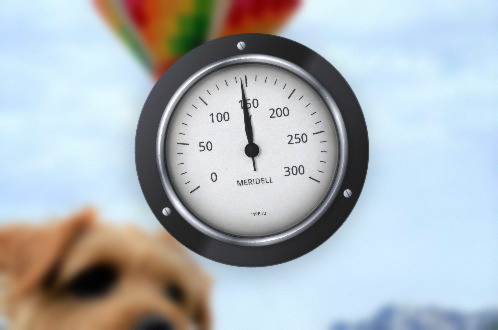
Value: V 145
